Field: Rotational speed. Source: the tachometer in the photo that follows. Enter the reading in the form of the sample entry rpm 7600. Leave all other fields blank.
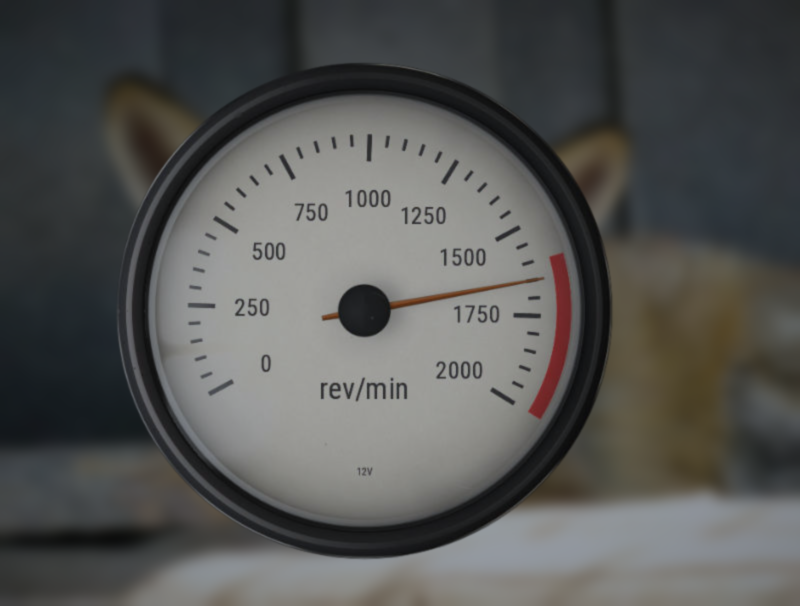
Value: rpm 1650
